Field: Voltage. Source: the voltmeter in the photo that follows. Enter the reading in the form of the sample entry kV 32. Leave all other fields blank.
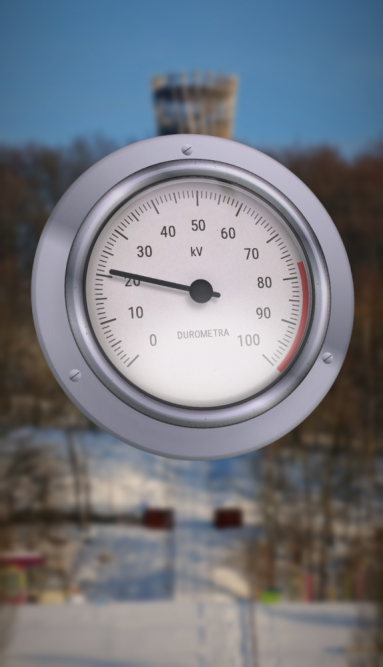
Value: kV 21
